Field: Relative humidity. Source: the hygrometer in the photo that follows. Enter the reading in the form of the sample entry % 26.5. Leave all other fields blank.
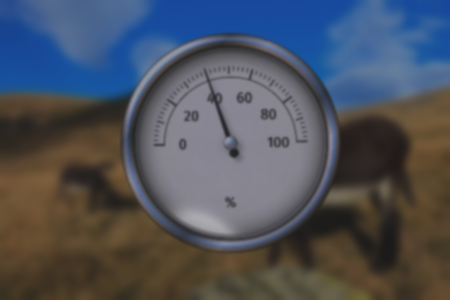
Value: % 40
